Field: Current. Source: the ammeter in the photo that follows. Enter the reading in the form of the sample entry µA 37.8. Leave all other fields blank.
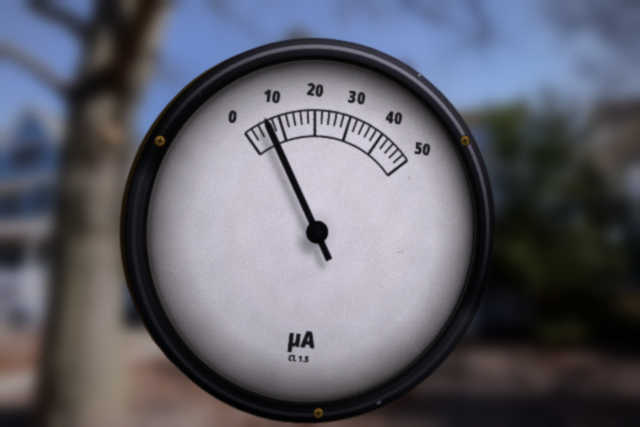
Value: µA 6
